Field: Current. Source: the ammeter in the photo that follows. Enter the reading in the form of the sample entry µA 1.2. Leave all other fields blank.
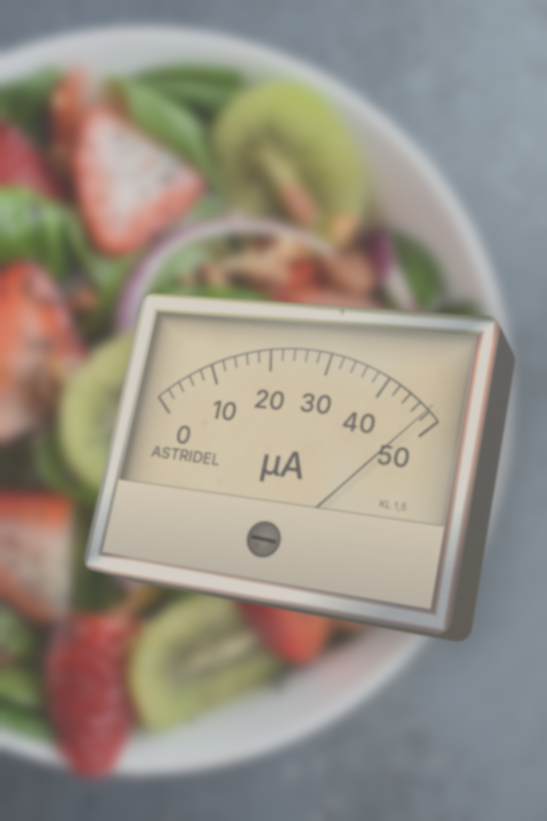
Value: µA 48
